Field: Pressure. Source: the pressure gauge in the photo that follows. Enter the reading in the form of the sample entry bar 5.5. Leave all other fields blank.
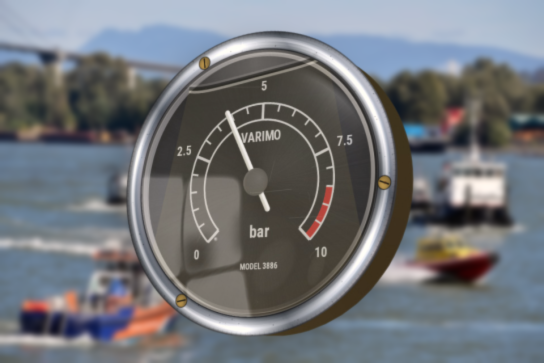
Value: bar 4
